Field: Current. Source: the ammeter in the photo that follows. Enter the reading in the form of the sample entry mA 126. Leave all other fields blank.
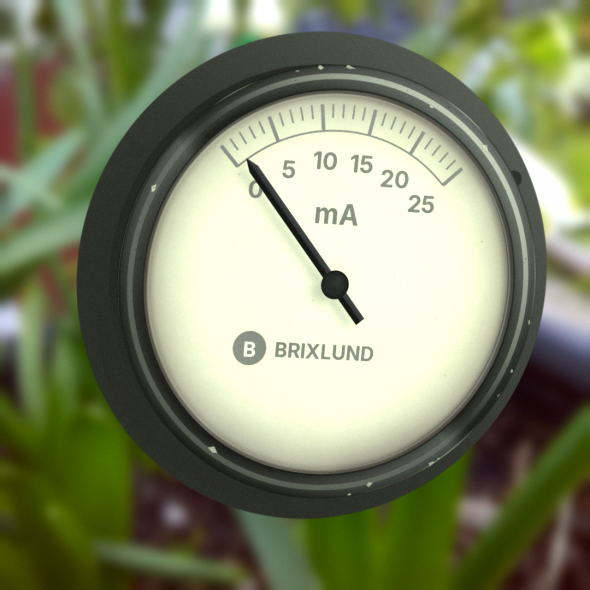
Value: mA 1
